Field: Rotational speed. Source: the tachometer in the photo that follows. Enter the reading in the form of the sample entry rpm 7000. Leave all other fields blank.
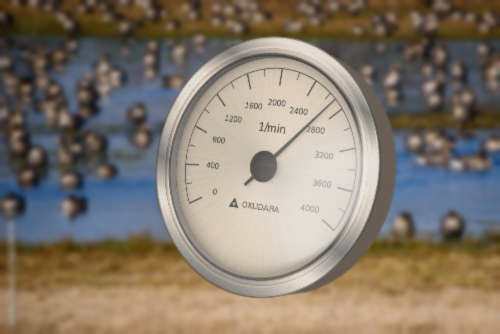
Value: rpm 2700
